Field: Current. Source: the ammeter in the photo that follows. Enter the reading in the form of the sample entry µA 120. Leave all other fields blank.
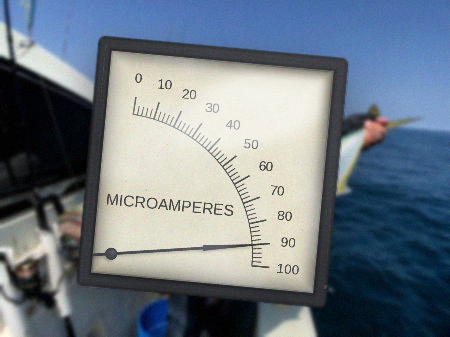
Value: µA 90
